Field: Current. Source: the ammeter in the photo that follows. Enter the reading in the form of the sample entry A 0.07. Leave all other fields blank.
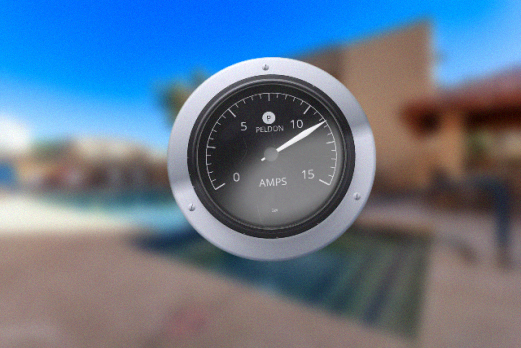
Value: A 11.25
